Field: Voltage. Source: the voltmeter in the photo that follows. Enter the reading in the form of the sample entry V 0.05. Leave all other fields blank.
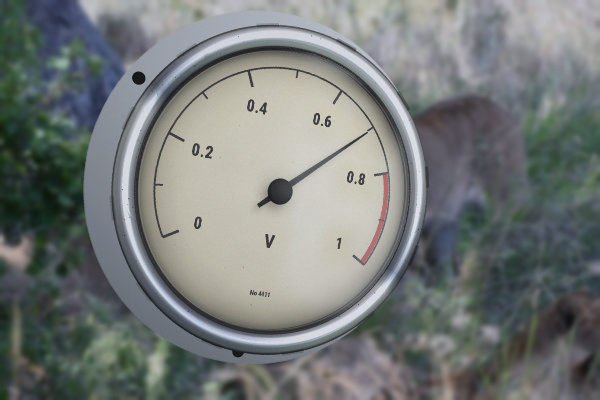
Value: V 0.7
